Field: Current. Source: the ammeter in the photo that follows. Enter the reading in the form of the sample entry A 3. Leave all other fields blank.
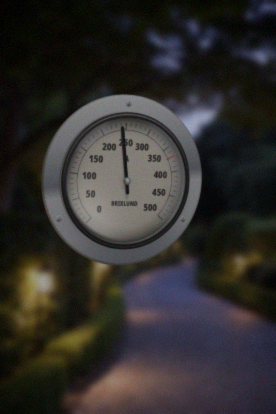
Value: A 240
